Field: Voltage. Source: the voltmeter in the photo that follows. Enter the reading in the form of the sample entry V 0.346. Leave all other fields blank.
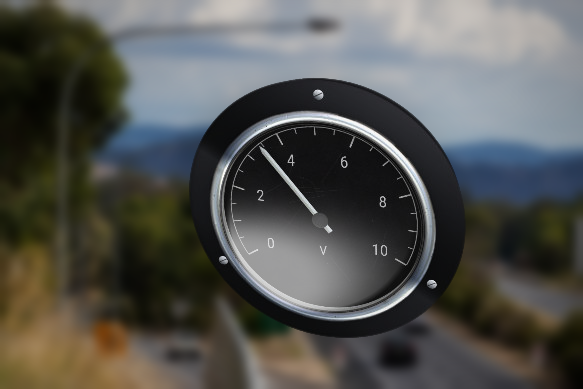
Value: V 3.5
